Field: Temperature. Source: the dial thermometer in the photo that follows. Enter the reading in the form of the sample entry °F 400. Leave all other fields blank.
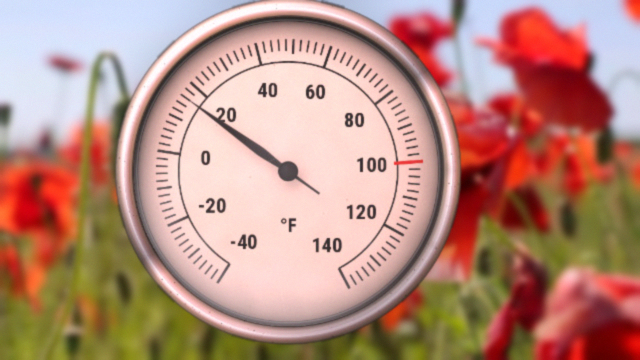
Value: °F 16
